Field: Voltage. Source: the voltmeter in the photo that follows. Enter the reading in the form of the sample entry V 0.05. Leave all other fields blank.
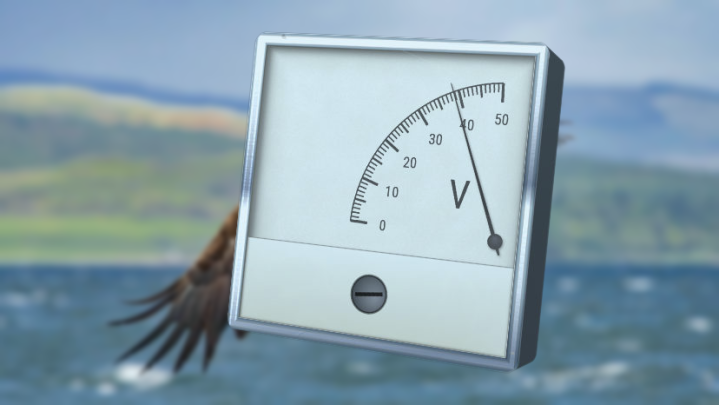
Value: V 39
